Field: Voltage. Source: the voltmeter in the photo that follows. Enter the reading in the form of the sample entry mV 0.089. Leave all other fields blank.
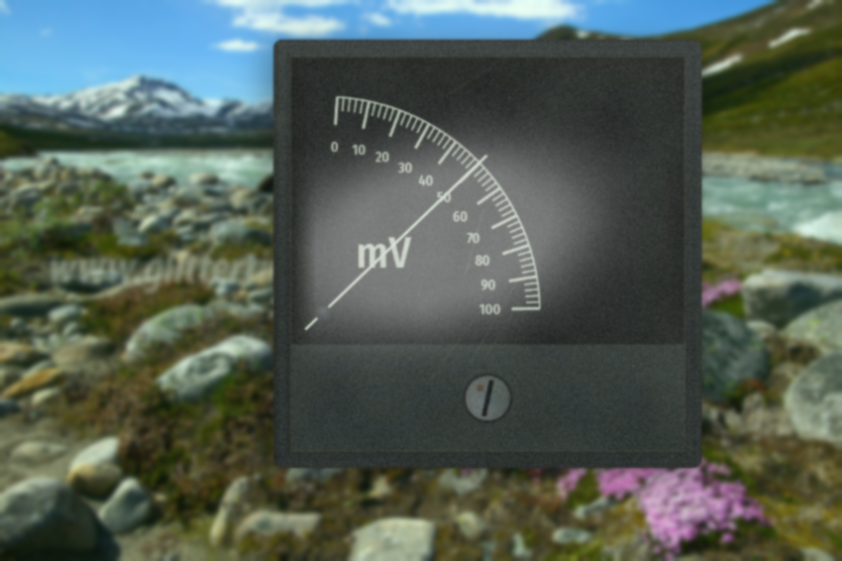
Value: mV 50
